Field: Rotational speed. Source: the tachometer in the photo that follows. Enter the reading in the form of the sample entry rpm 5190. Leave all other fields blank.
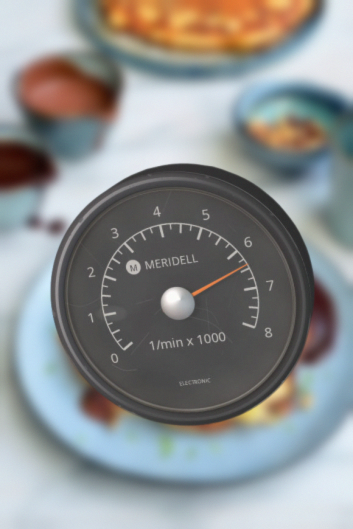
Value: rpm 6375
